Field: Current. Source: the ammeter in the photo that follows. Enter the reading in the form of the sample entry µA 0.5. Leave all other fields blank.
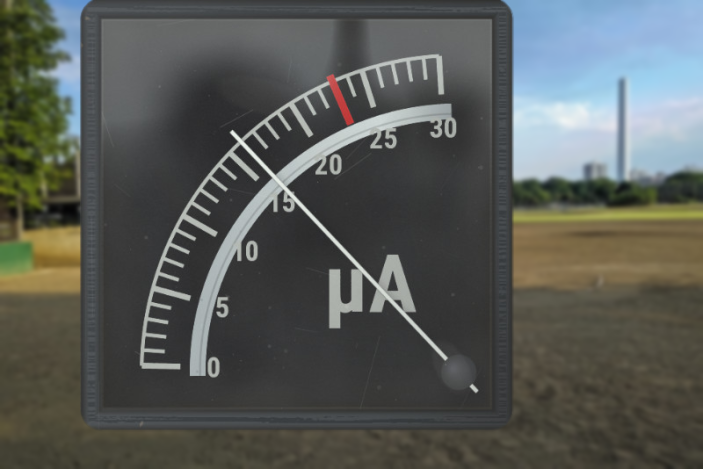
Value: µA 16
